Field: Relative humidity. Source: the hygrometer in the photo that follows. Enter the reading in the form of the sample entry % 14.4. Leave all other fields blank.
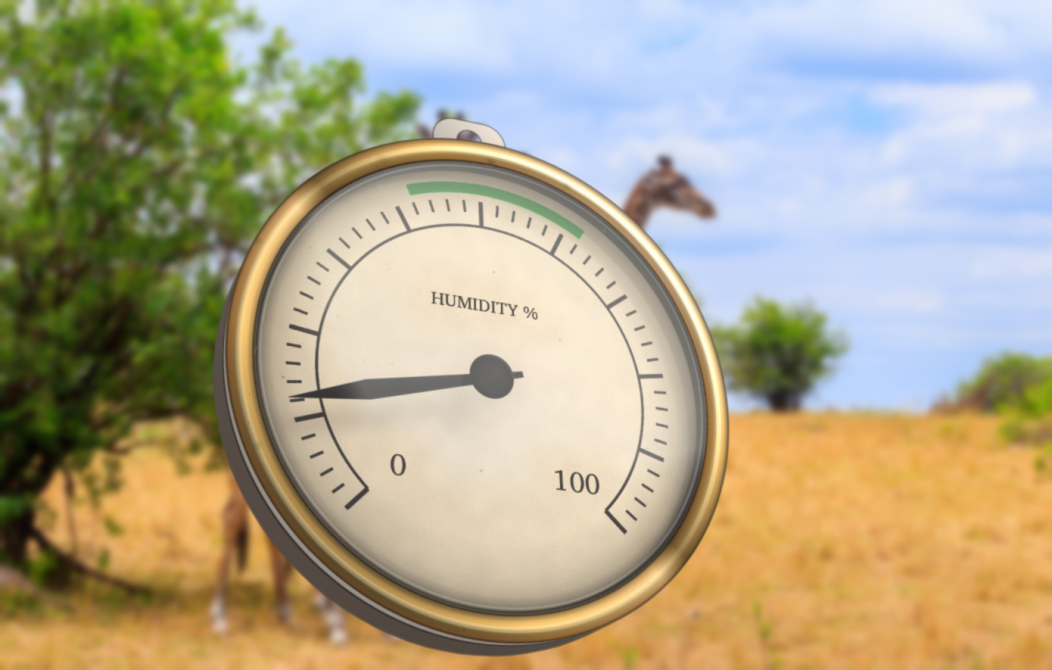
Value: % 12
